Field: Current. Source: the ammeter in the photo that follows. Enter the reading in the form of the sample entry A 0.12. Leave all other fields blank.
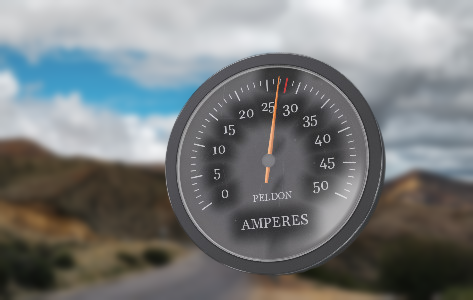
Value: A 27
